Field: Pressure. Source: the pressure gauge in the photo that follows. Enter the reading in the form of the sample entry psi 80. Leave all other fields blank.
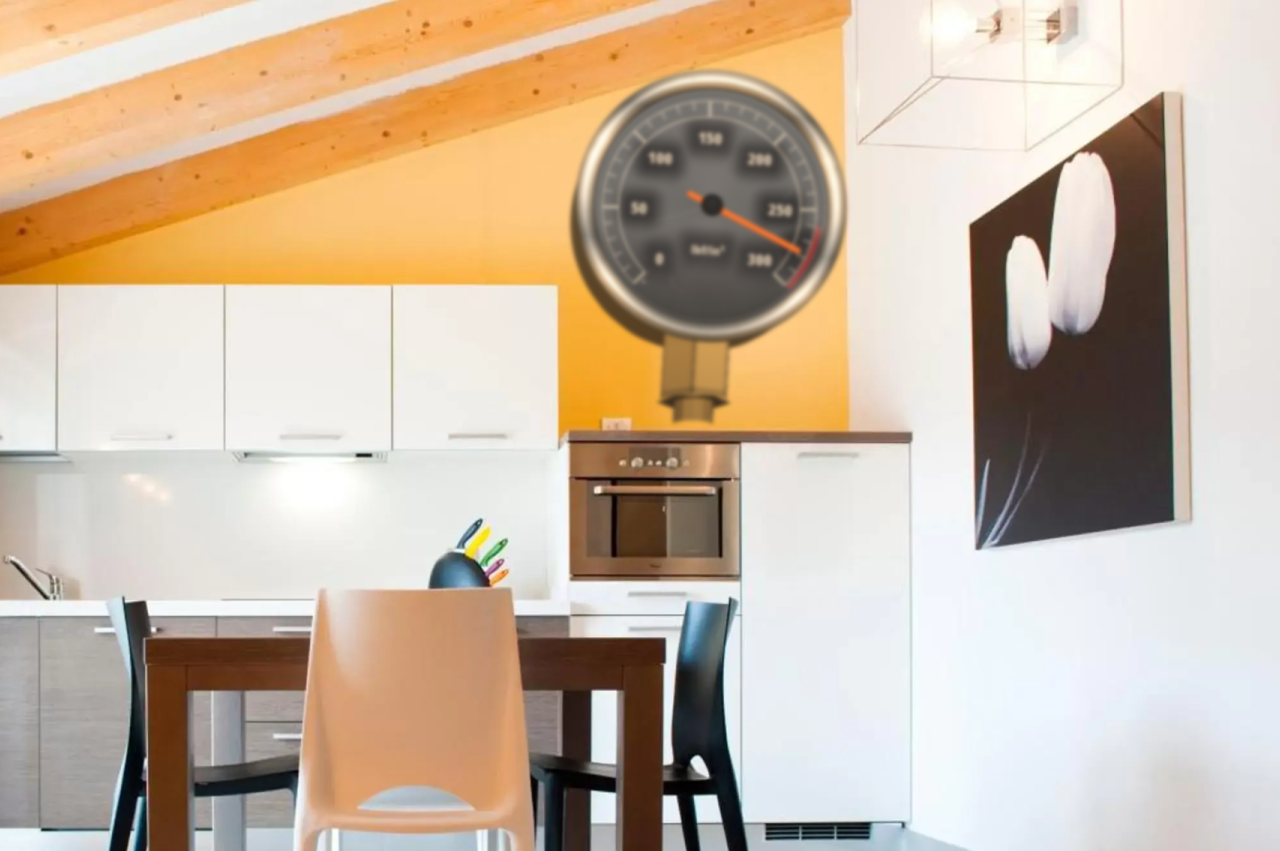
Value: psi 280
